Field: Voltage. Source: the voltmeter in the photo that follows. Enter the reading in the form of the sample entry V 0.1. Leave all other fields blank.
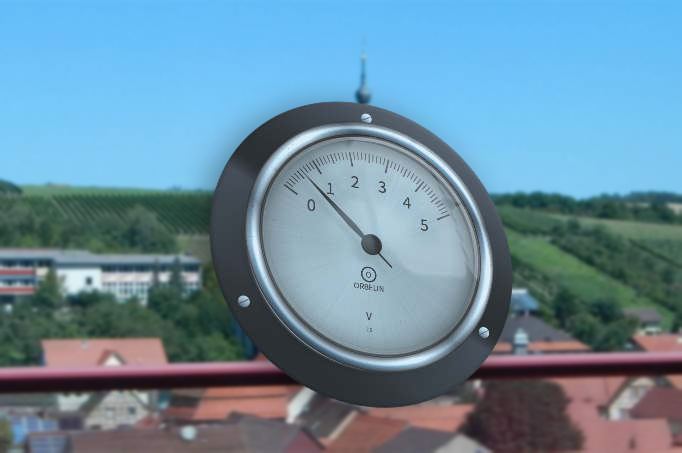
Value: V 0.5
